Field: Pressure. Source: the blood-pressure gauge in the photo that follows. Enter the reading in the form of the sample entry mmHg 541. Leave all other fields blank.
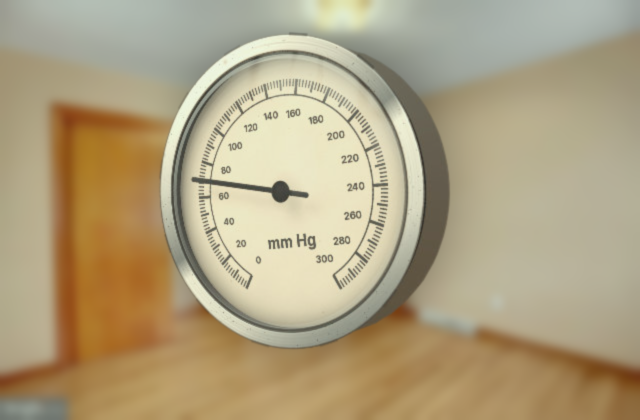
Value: mmHg 70
